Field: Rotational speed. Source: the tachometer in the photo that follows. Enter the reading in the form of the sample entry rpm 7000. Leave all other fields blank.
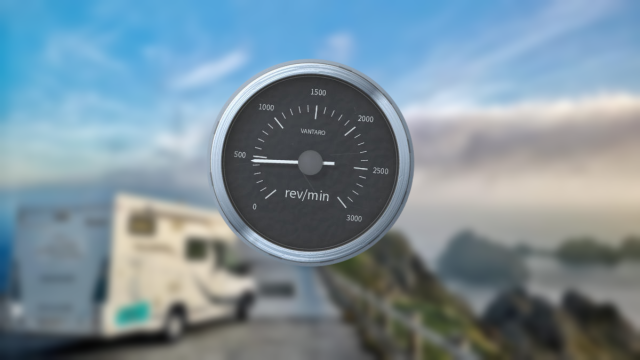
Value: rpm 450
